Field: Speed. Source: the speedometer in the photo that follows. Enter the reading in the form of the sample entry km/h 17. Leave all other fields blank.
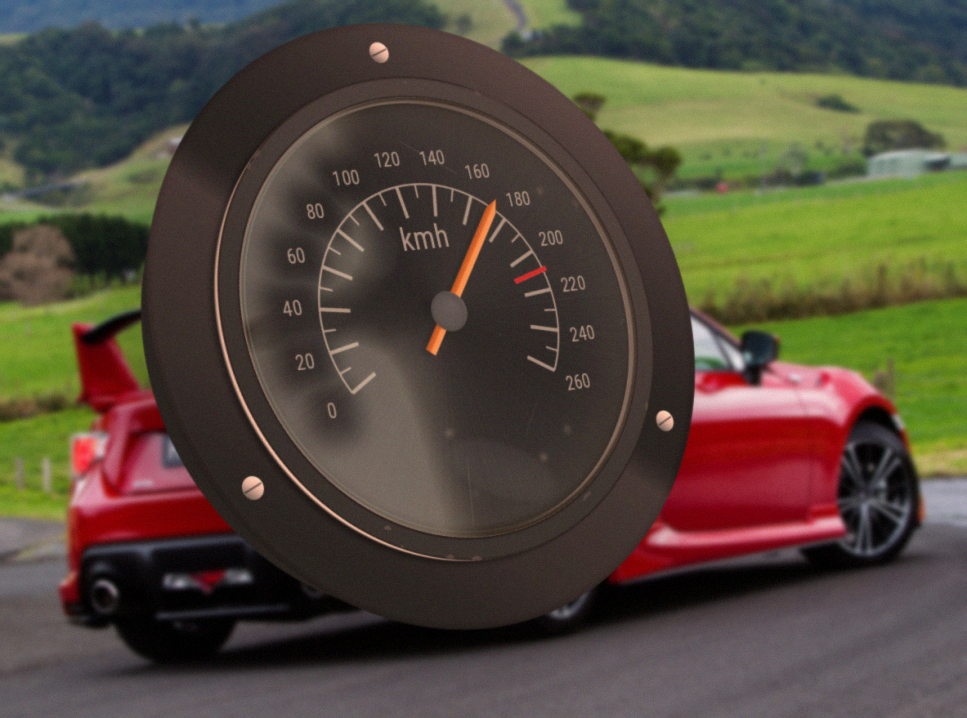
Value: km/h 170
